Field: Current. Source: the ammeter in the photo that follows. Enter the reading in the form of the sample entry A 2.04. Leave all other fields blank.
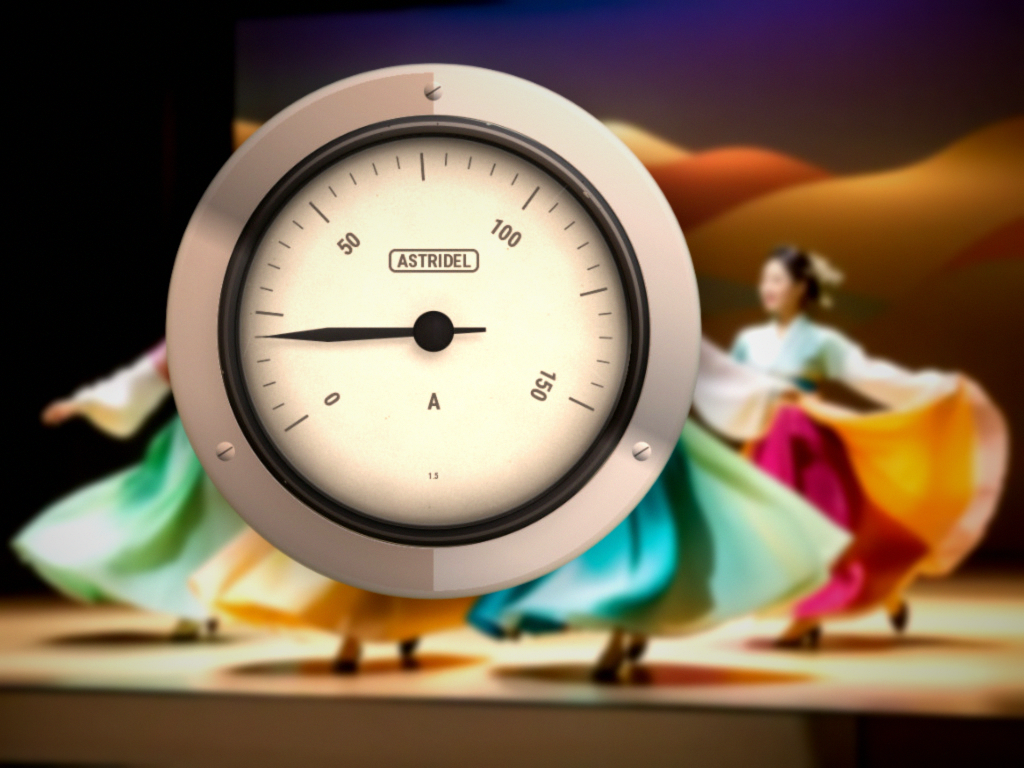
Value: A 20
